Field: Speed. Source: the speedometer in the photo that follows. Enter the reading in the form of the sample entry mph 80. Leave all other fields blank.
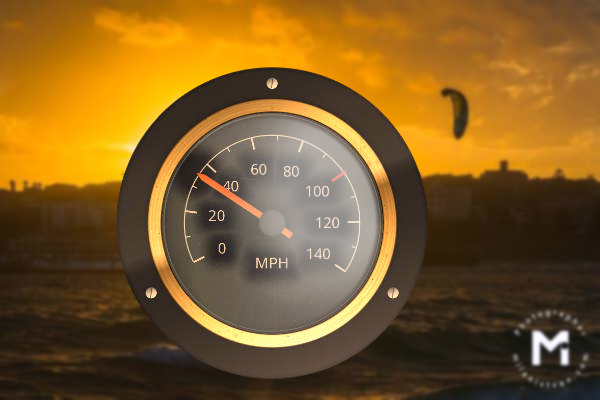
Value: mph 35
